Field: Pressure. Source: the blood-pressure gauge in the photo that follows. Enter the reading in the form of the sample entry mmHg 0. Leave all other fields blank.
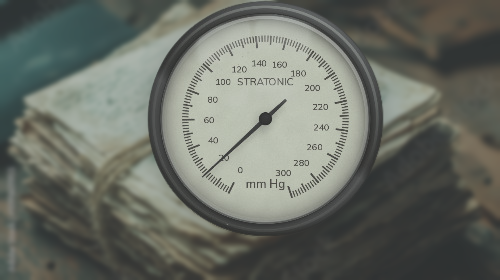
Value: mmHg 20
